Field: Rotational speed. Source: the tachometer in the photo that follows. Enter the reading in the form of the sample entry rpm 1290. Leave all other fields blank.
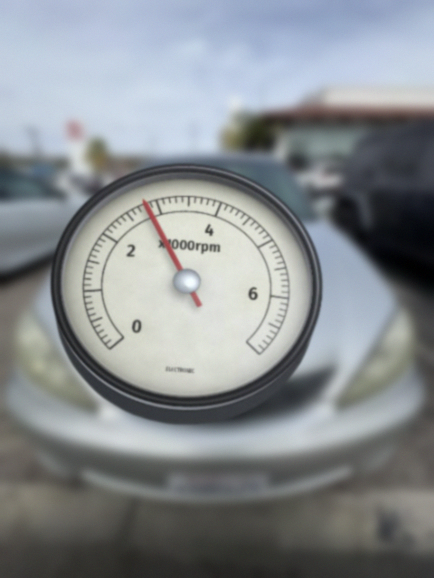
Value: rpm 2800
